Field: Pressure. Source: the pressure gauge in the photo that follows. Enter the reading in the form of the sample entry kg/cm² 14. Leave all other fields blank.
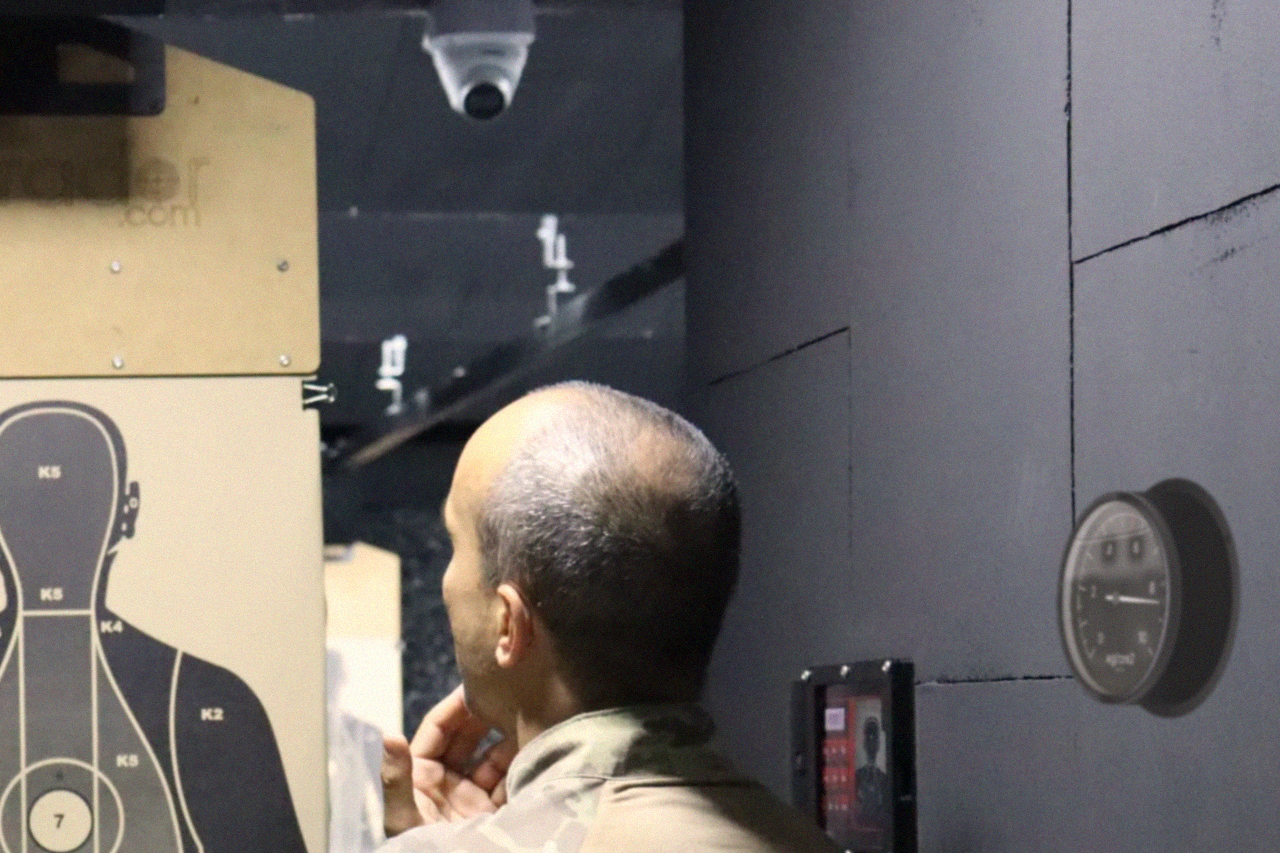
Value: kg/cm² 8.5
